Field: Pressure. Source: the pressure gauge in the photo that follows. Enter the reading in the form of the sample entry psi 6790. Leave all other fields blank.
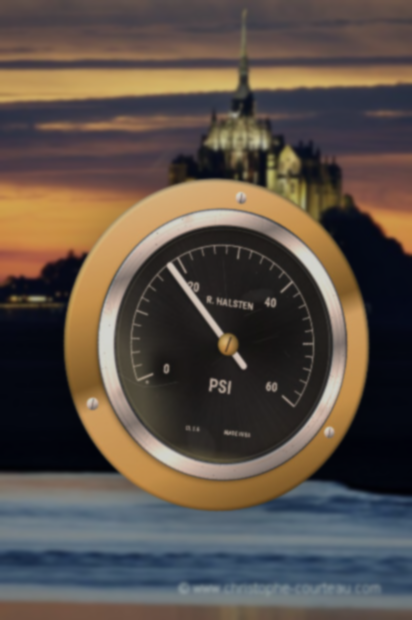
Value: psi 18
